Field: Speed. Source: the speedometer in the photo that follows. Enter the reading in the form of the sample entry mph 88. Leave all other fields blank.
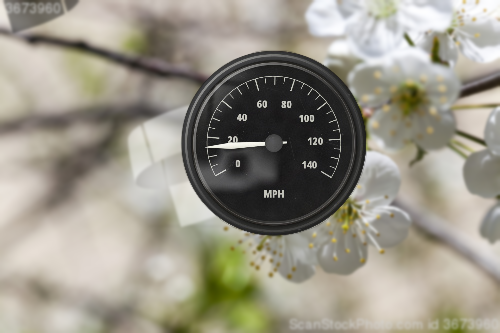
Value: mph 15
